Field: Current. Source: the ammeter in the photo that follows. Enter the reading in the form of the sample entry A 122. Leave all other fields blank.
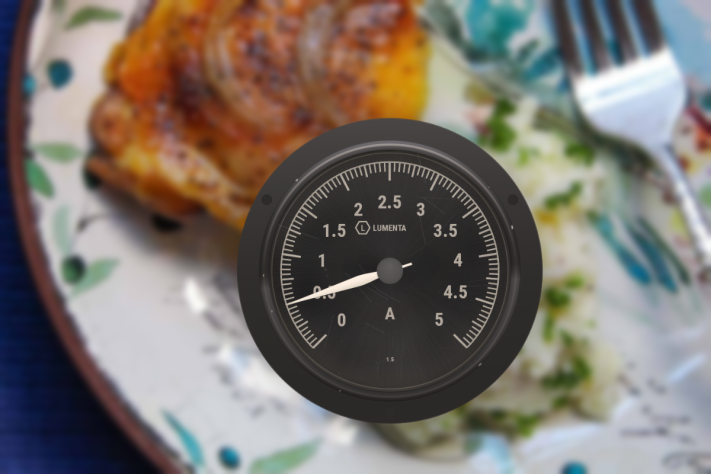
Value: A 0.5
